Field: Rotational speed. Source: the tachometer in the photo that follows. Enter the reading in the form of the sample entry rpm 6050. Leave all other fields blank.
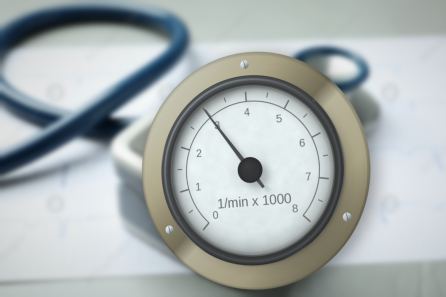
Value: rpm 3000
